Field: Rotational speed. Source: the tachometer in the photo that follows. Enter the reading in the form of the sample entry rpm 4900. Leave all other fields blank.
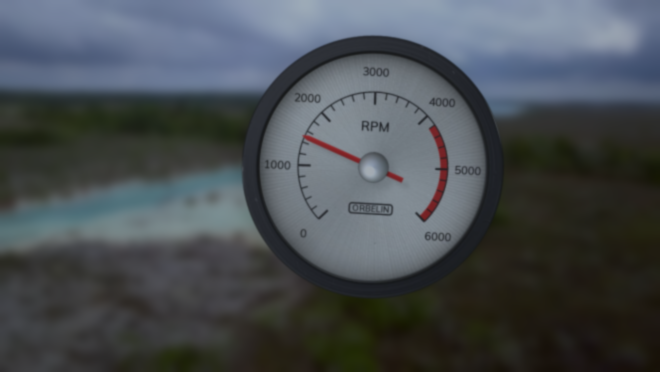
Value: rpm 1500
